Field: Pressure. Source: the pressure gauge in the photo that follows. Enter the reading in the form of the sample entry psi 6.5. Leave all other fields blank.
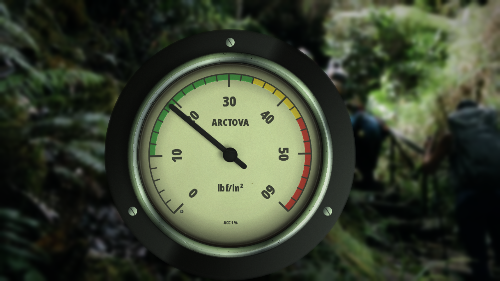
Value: psi 19
